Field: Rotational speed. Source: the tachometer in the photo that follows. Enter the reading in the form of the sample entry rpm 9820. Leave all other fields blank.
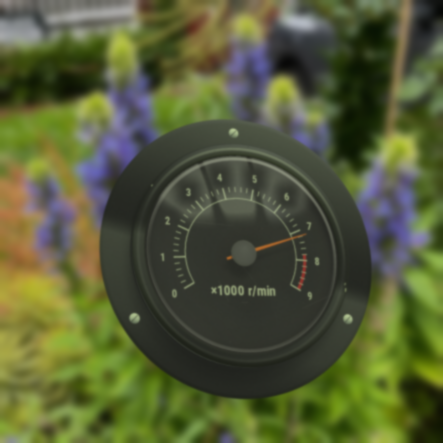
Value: rpm 7200
